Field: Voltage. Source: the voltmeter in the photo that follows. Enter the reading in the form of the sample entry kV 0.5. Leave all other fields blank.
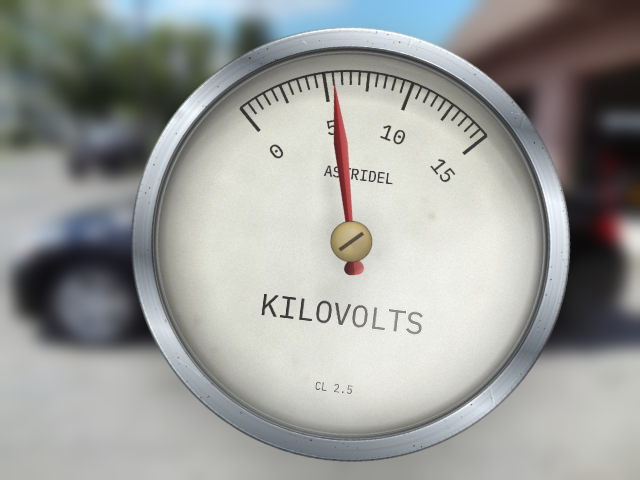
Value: kV 5.5
